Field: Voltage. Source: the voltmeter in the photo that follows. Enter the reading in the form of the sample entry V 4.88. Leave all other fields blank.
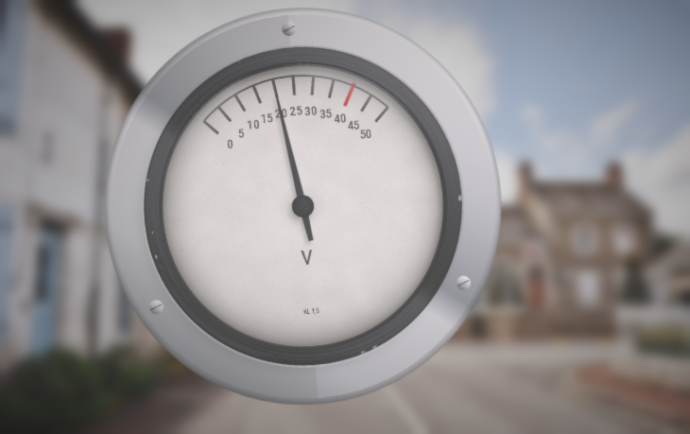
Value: V 20
